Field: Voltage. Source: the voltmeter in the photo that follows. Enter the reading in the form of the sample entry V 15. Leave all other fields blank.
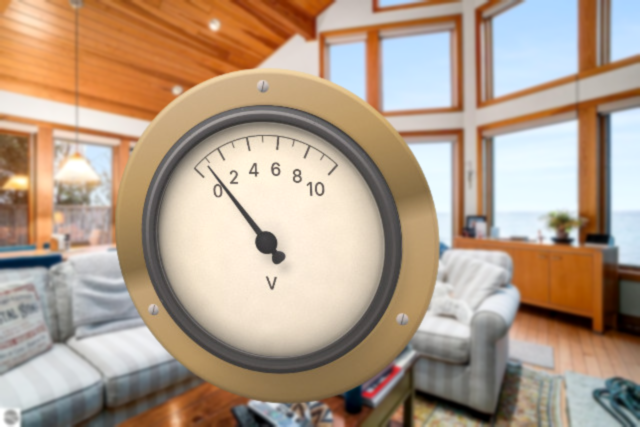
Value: V 1
